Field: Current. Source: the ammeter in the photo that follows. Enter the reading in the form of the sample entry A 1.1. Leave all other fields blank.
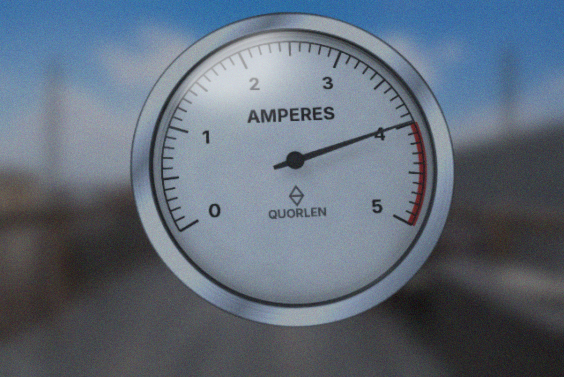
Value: A 4
